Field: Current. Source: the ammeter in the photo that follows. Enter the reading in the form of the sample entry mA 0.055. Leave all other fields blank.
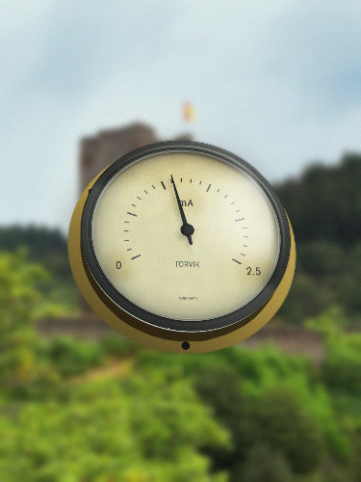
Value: mA 1.1
